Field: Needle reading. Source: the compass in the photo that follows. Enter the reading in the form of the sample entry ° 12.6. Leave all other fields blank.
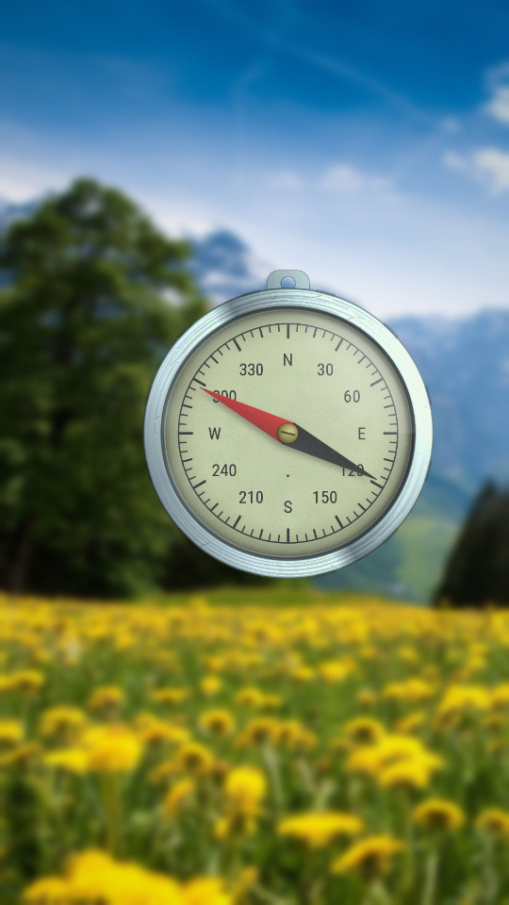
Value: ° 297.5
